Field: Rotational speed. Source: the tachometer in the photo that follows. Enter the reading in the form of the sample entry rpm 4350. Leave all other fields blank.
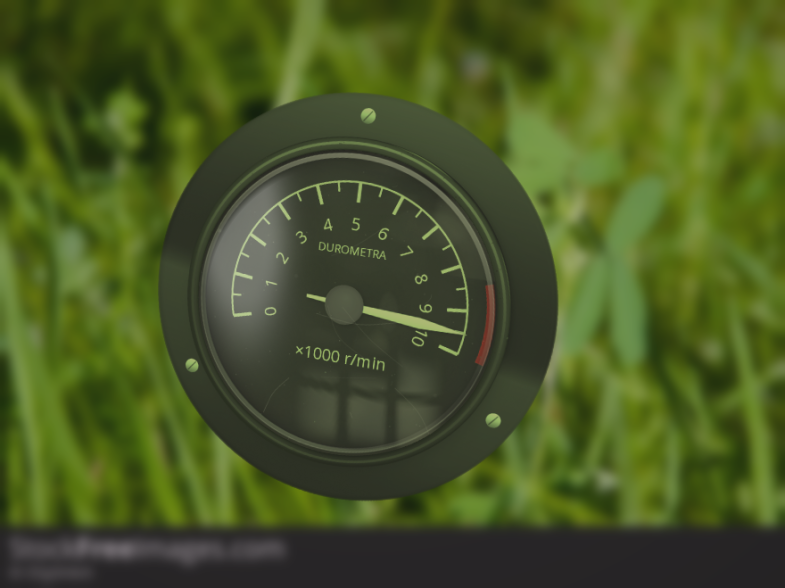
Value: rpm 9500
